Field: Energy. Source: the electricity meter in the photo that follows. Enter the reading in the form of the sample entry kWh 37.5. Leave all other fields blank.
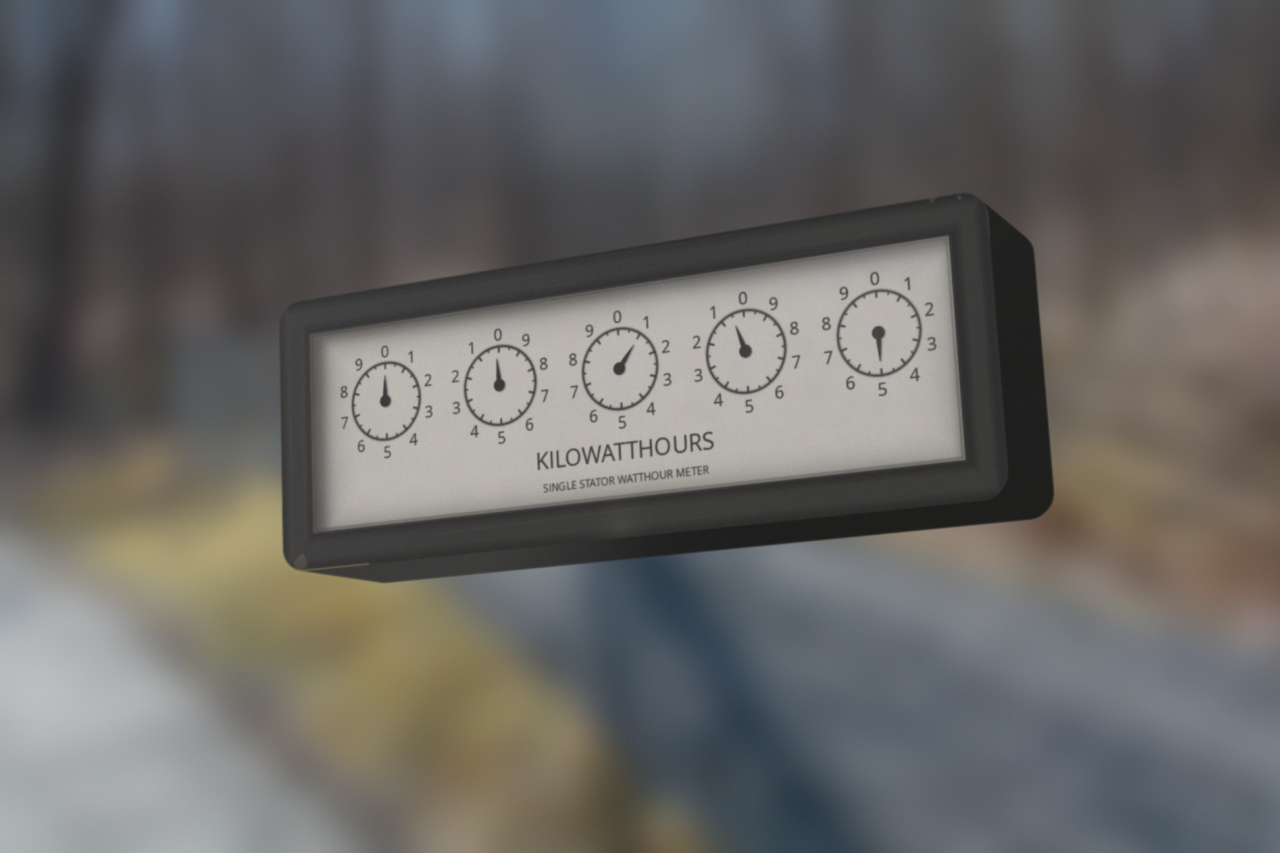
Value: kWh 105
